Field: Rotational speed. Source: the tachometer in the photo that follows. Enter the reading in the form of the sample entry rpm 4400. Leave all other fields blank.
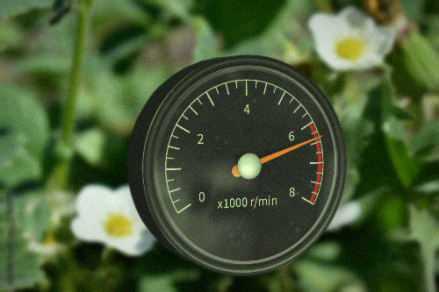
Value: rpm 6375
